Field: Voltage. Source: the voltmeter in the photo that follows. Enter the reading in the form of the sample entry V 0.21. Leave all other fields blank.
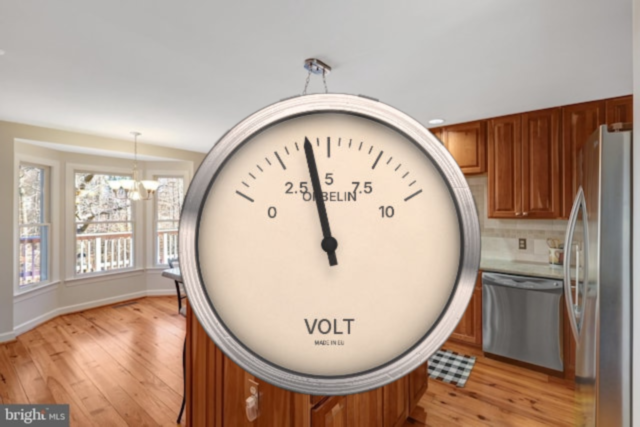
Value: V 4
